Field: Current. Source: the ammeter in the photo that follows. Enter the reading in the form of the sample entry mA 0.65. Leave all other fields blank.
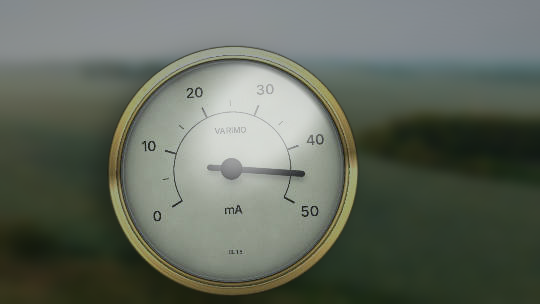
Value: mA 45
